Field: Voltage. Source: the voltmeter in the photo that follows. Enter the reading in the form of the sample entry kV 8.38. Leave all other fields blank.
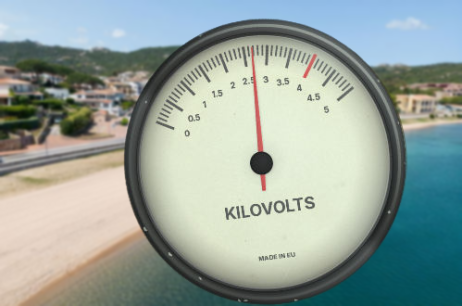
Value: kV 2.7
